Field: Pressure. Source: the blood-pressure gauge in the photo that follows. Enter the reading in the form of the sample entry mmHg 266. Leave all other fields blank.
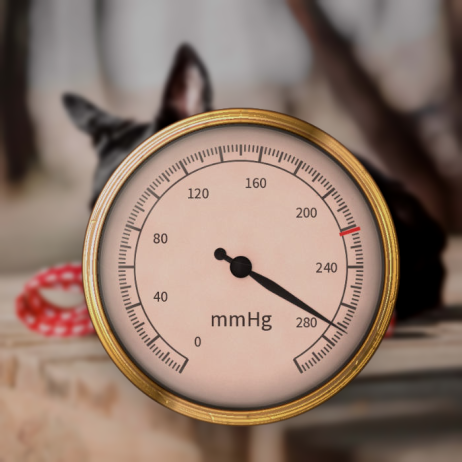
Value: mmHg 272
